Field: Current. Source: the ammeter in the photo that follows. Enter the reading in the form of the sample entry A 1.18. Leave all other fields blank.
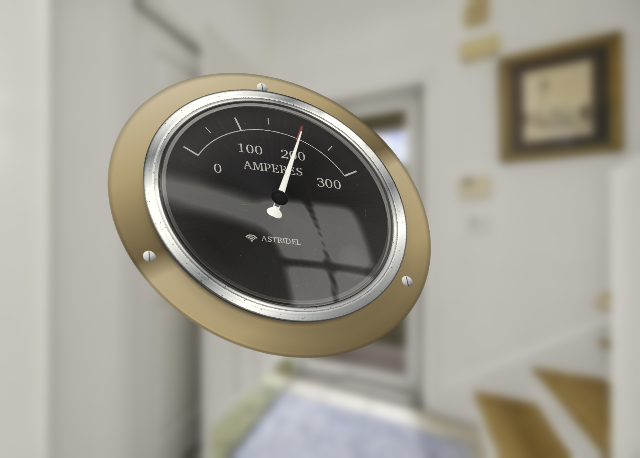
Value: A 200
